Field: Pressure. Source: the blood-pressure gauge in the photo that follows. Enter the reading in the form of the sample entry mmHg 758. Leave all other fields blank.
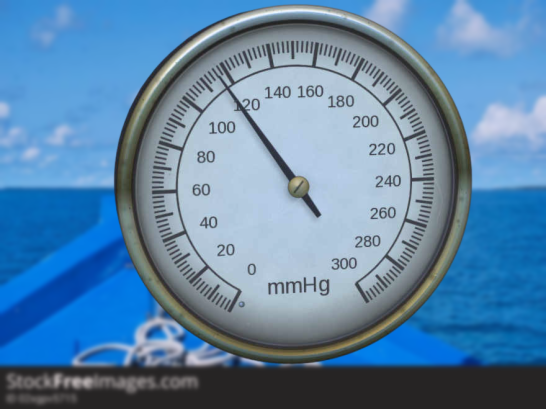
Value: mmHg 116
